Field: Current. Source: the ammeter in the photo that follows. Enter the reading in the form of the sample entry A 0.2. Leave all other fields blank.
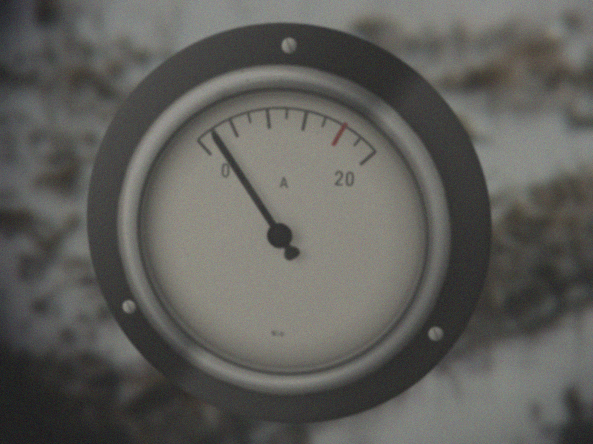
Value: A 2
